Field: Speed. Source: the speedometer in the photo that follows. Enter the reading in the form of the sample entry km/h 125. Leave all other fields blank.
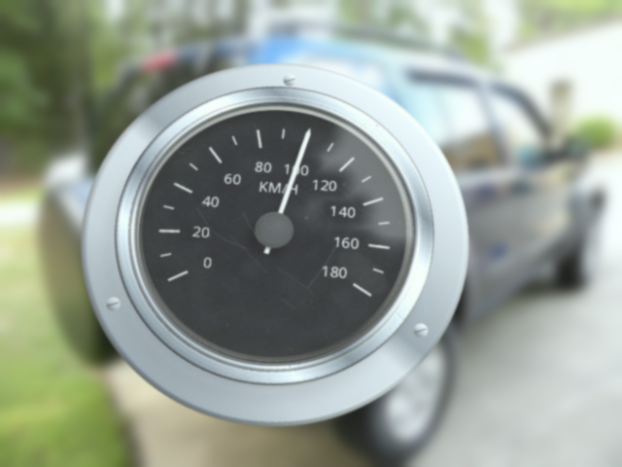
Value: km/h 100
